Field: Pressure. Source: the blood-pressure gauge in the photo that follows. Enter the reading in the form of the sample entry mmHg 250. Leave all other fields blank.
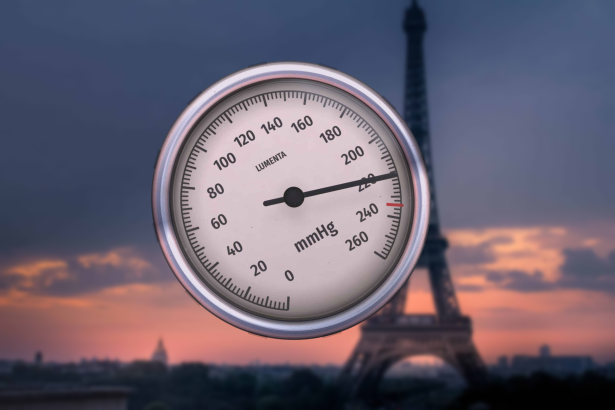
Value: mmHg 220
